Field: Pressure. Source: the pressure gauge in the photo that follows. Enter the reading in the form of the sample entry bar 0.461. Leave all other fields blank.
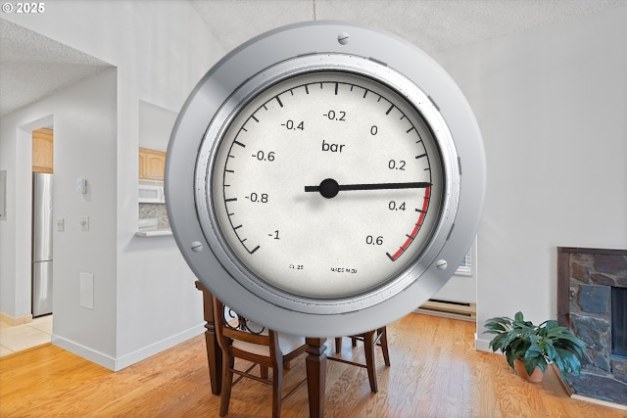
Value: bar 0.3
